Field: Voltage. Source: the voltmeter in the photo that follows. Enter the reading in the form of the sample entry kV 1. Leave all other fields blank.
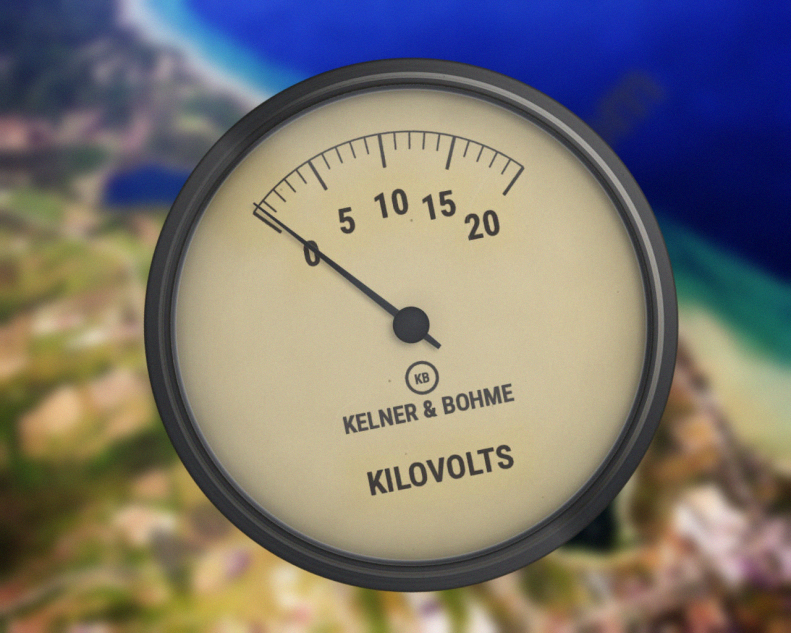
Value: kV 0.5
